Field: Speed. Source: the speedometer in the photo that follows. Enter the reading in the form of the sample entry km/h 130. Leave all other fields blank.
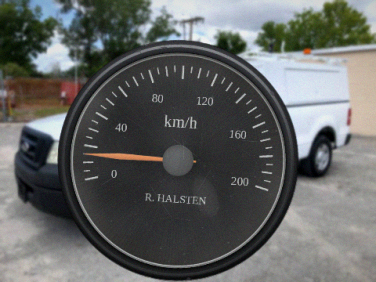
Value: km/h 15
